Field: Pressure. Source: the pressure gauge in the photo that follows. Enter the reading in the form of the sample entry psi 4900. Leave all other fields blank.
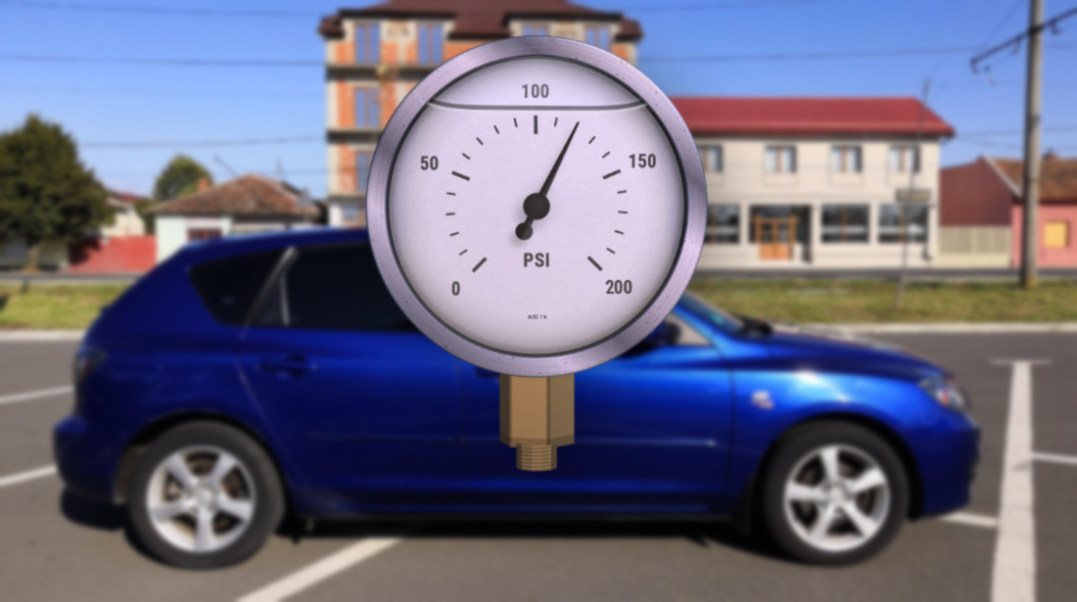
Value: psi 120
